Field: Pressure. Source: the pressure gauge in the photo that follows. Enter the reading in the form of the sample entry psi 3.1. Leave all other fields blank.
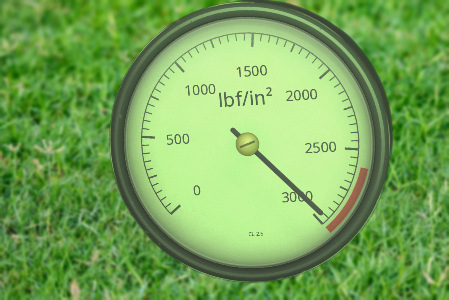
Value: psi 2950
